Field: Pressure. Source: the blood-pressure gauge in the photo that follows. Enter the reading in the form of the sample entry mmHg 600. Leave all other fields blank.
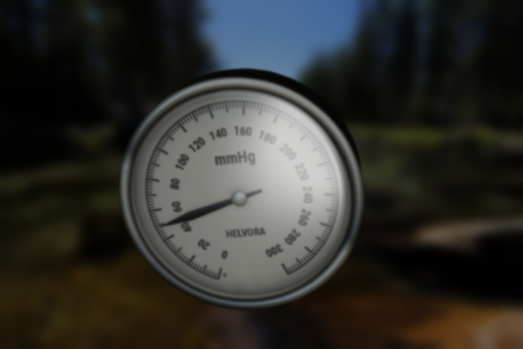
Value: mmHg 50
